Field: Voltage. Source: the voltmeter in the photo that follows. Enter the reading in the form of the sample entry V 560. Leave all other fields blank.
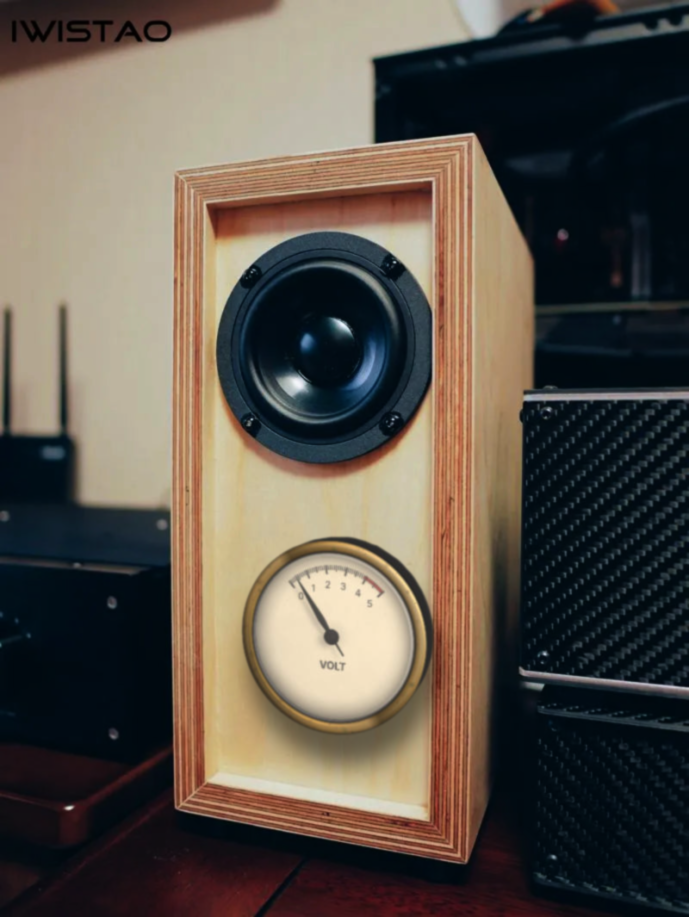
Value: V 0.5
